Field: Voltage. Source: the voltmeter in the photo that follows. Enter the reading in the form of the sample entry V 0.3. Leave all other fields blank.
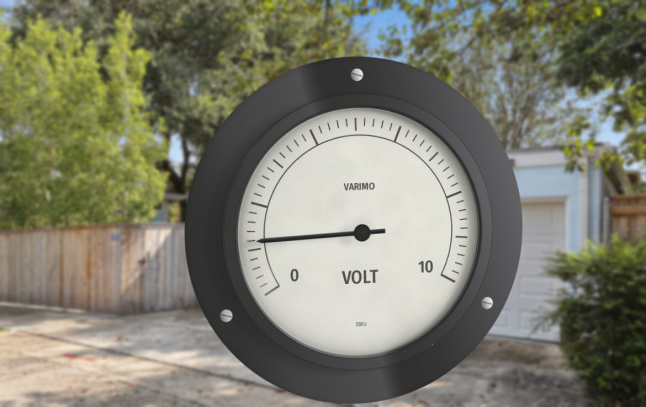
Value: V 1.2
